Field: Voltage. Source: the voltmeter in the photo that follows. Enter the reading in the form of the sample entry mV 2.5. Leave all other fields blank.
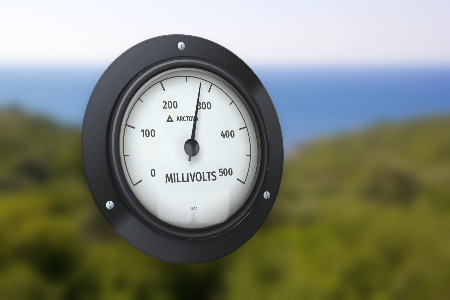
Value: mV 275
